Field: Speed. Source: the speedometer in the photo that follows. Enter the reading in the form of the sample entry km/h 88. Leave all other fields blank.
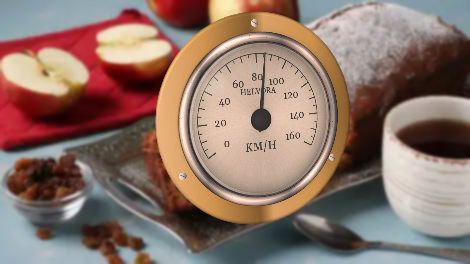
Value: km/h 85
